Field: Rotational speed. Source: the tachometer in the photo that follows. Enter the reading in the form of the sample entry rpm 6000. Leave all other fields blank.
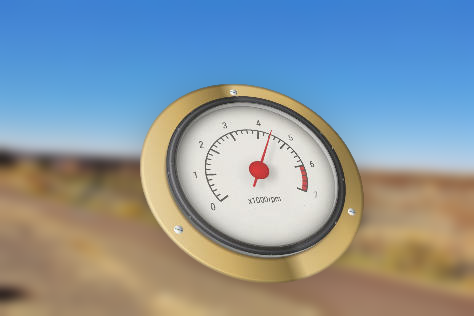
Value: rpm 4400
